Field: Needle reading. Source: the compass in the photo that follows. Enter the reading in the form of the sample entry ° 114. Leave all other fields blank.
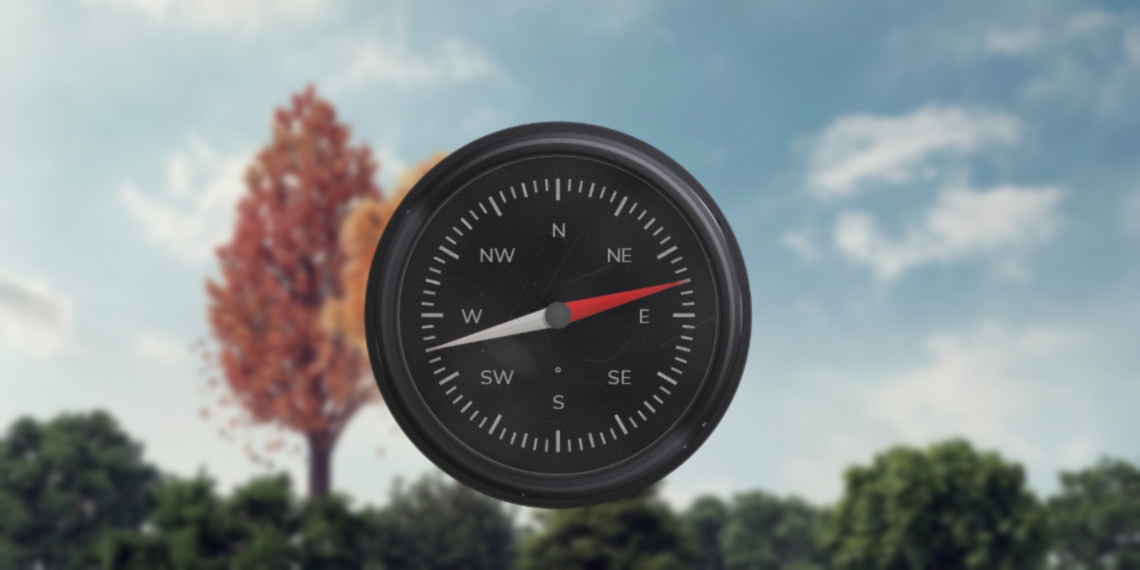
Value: ° 75
